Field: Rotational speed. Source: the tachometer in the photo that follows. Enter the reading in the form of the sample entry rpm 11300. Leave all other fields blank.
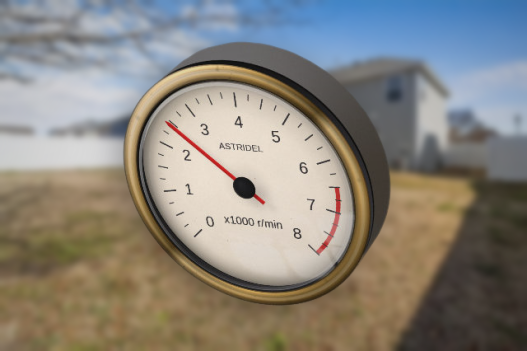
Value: rpm 2500
